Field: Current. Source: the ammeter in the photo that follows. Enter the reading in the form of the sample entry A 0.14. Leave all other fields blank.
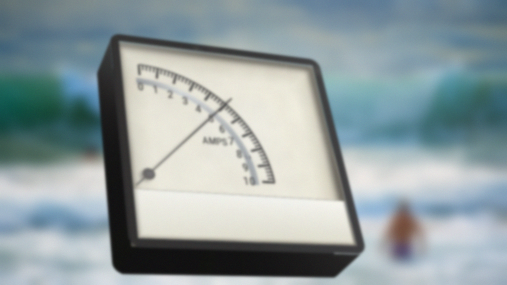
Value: A 5
